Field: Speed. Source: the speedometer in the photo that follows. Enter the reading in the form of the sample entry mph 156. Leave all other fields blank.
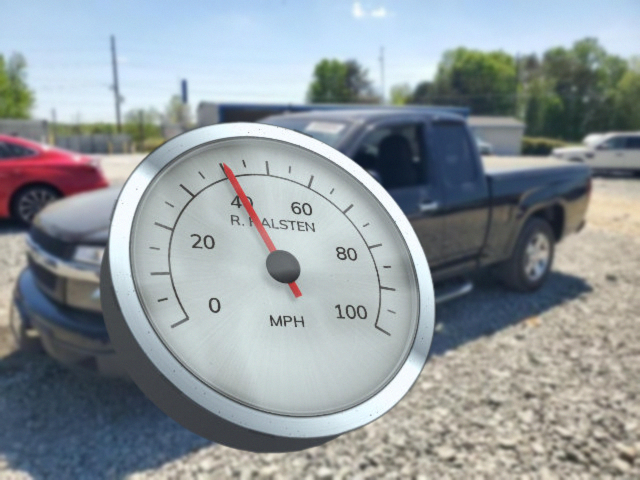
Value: mph 40
